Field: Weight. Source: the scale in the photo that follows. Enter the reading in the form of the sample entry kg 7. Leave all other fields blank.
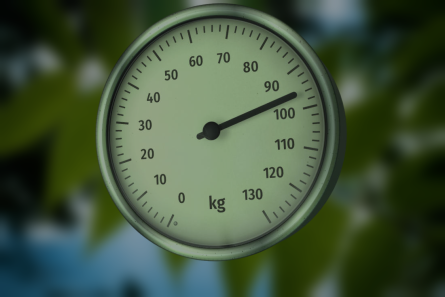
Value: kg 96
